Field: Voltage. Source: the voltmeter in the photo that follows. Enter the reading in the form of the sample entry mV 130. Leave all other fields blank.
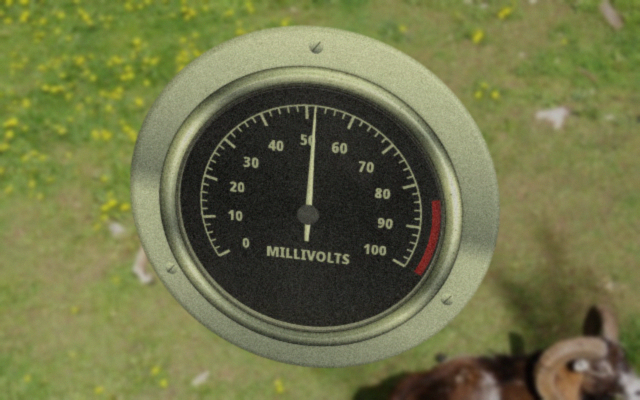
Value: mV 52
